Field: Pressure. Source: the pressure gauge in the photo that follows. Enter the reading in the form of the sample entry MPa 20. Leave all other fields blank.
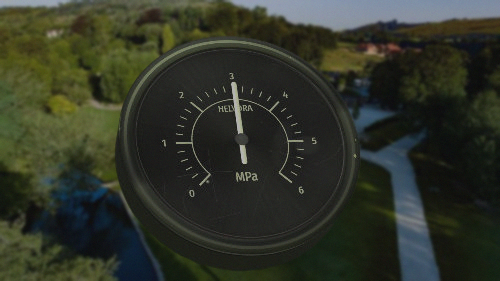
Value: MPa 3
